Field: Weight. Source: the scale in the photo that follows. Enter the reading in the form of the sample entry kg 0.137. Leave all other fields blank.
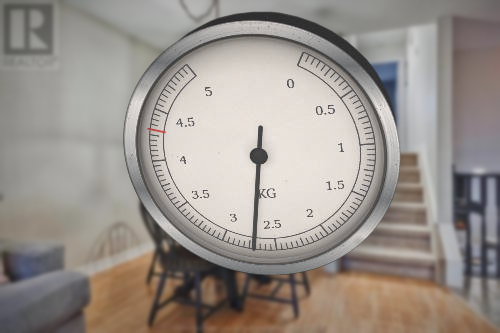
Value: kg 2.7
